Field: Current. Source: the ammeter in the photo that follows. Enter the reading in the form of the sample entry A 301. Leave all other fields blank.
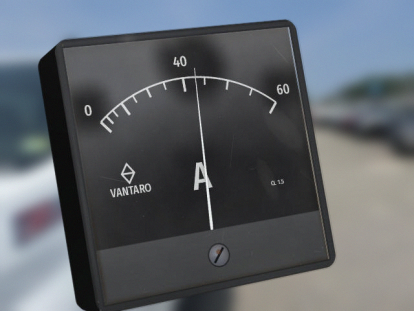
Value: A 42.5
